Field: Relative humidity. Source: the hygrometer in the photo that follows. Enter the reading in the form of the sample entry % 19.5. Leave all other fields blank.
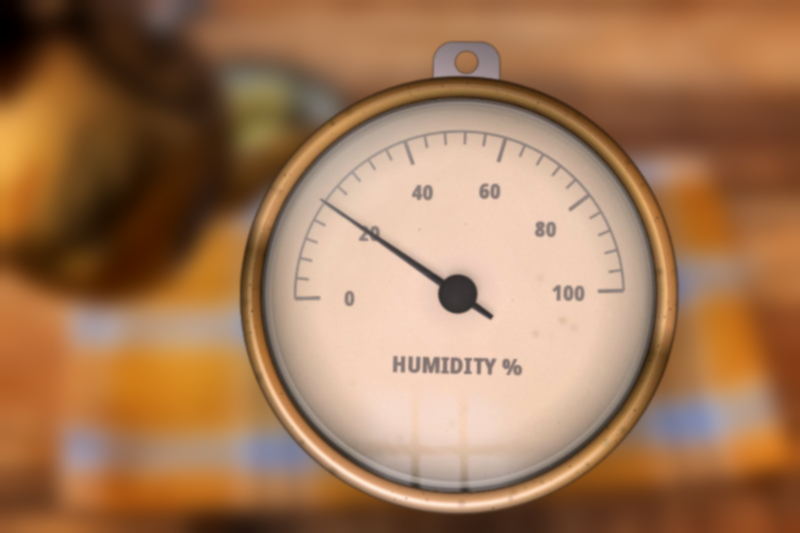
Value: % 20
